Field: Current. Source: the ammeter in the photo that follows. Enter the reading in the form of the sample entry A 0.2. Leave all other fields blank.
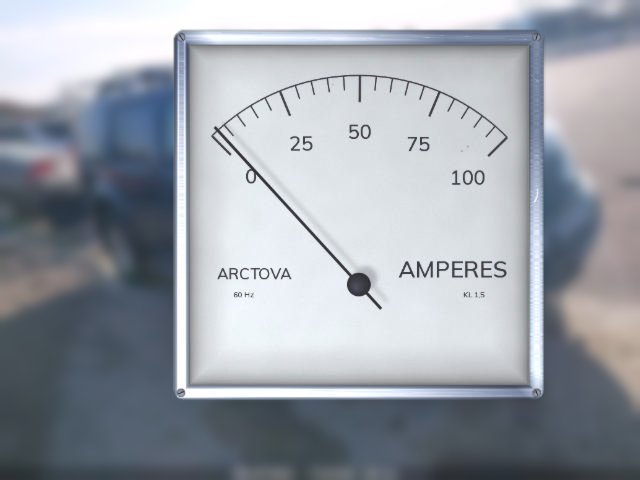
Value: A 2.5
